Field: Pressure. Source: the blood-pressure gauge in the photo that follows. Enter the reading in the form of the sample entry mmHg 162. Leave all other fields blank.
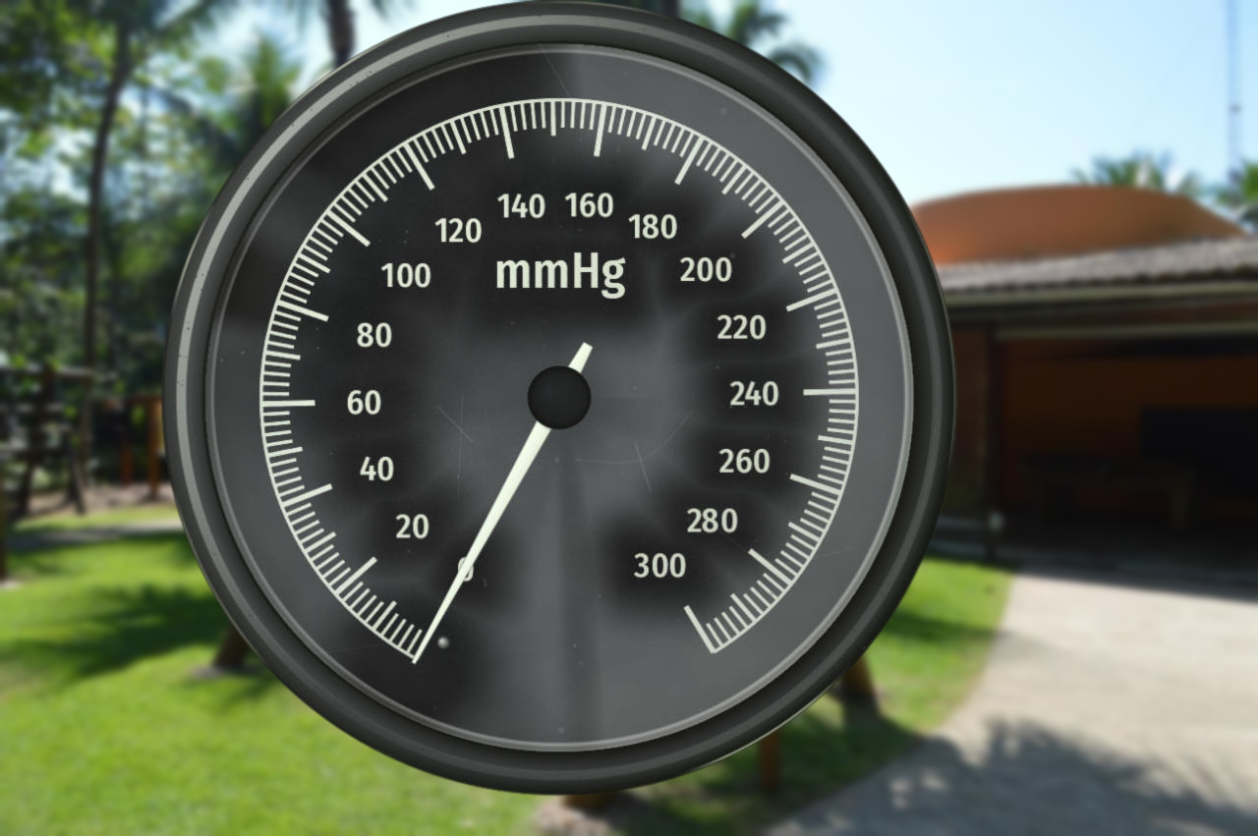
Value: mmHg 0
